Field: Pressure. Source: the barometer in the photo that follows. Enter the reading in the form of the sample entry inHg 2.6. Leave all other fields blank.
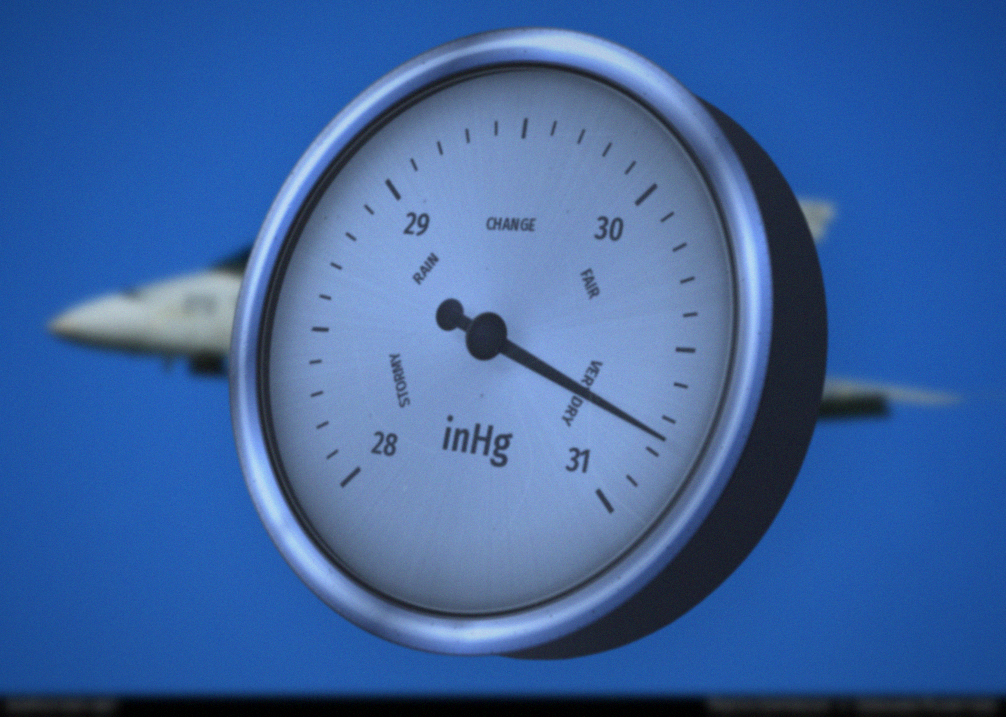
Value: inHg 30.75
